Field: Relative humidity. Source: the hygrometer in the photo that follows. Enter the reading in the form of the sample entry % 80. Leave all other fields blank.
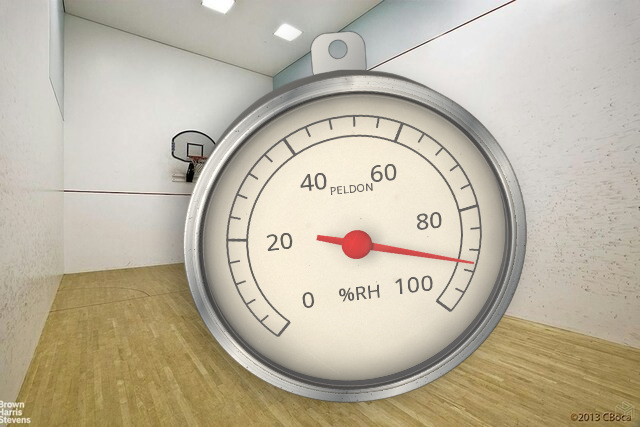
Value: % 90
